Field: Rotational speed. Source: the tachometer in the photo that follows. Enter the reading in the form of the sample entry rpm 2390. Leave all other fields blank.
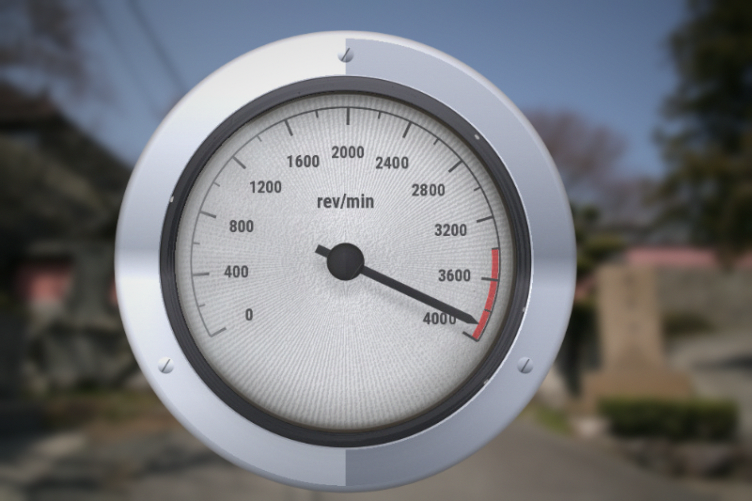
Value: rpm 3900
